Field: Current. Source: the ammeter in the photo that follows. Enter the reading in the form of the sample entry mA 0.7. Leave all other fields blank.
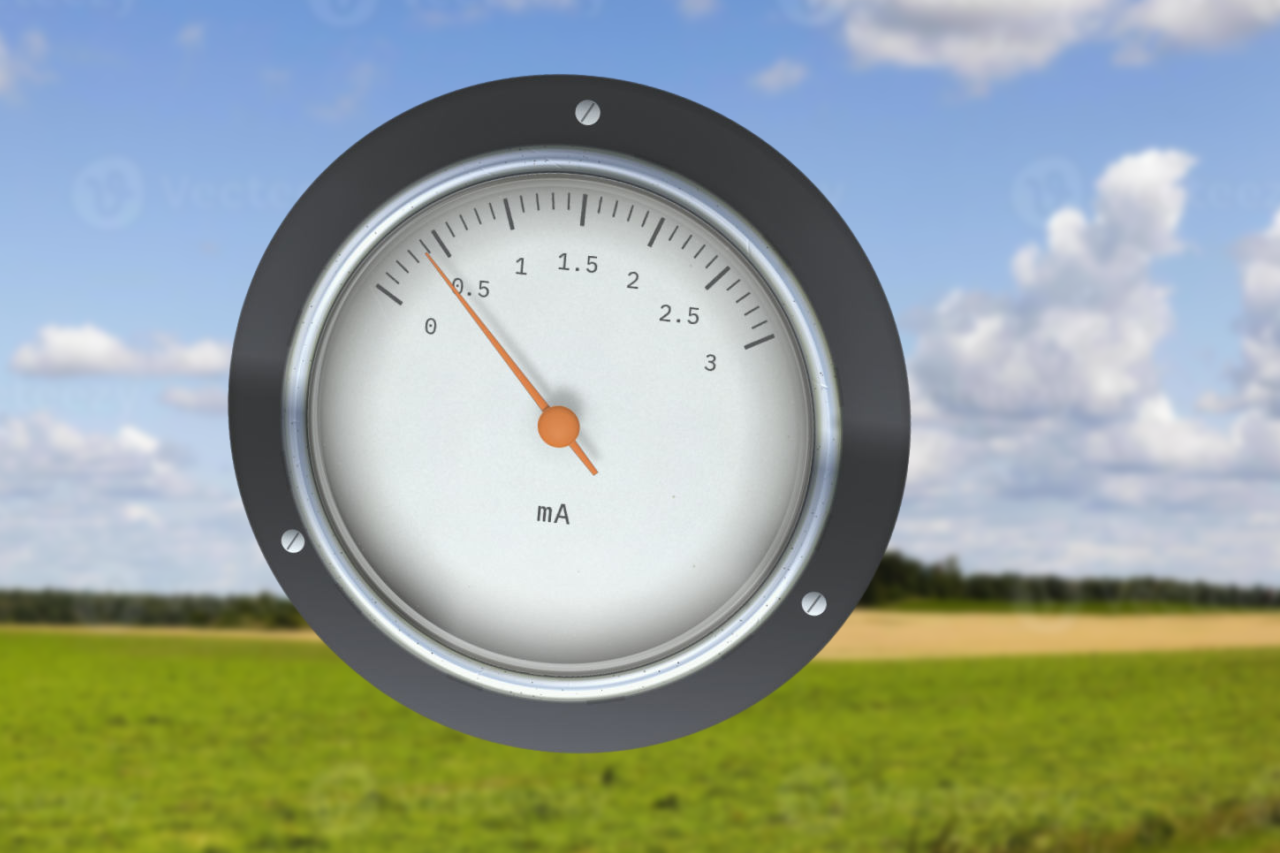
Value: mA 0.4
